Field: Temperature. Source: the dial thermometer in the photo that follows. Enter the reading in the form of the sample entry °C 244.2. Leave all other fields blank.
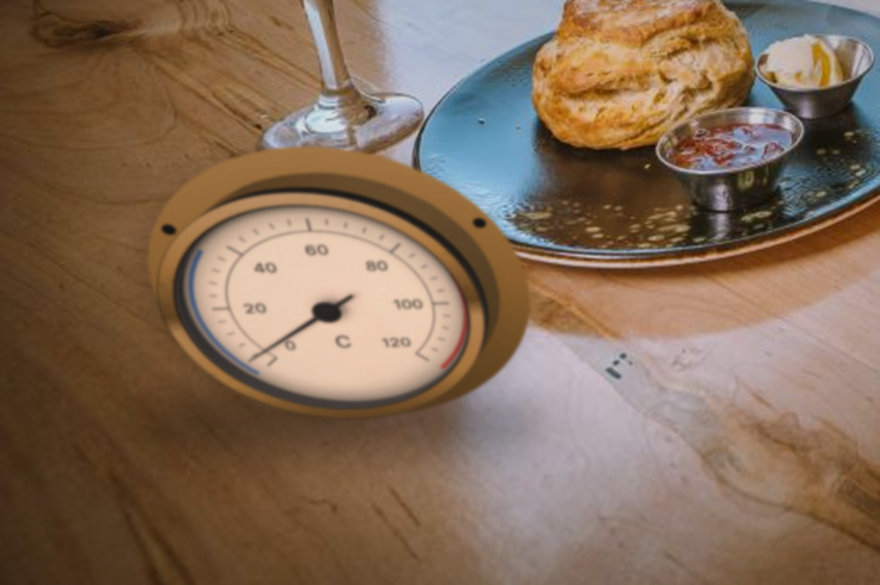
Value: °C 4
